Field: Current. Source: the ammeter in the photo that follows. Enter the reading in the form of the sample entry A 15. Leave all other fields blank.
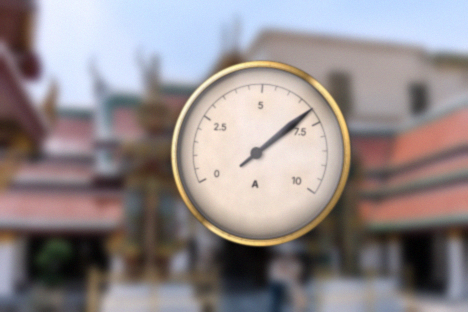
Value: A 7
